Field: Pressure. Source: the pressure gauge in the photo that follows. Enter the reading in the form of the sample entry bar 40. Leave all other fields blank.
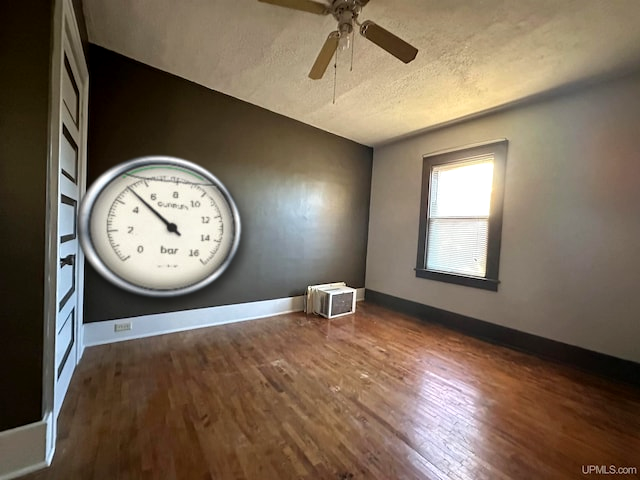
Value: bar 5
